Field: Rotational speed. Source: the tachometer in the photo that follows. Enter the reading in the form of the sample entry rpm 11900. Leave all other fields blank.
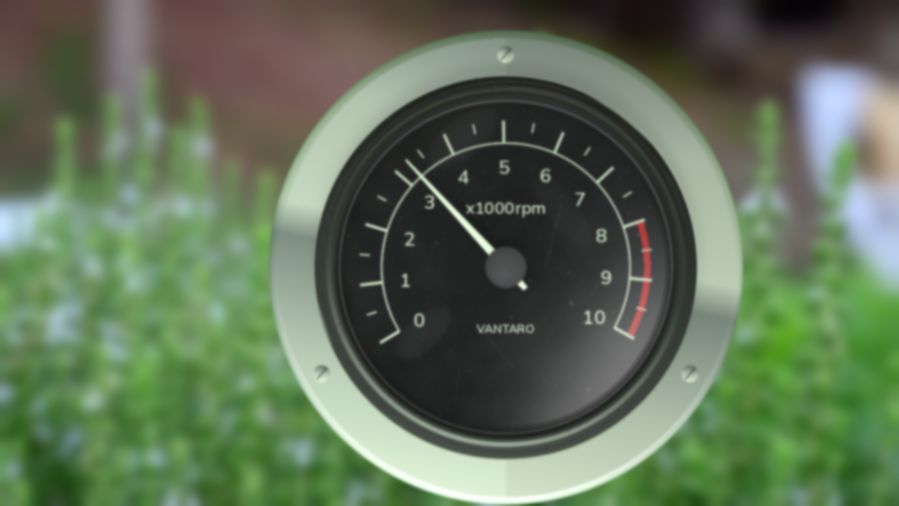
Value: rpm 3250
